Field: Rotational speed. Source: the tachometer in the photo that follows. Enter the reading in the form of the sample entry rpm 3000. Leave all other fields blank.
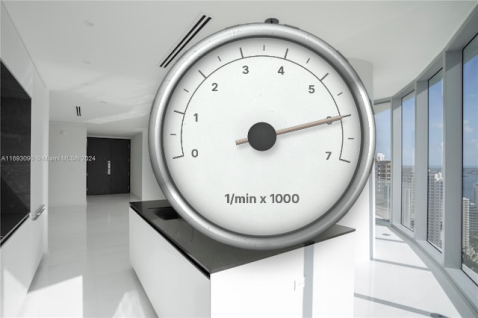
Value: rpm 6000
